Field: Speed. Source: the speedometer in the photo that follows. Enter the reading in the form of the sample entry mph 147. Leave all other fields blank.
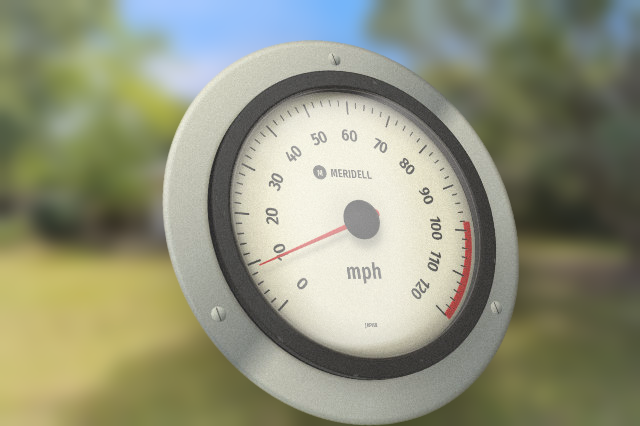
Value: mph 9
